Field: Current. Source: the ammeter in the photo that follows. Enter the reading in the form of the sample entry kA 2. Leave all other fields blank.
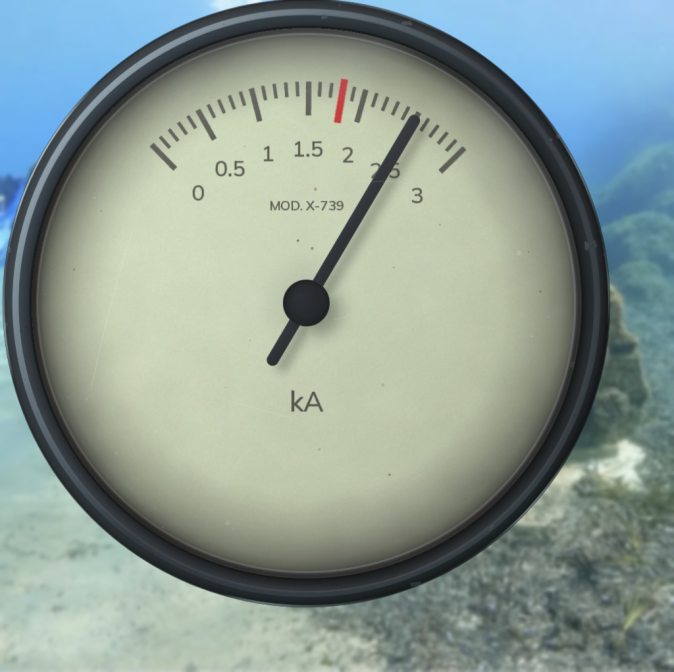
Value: kA 2.5
